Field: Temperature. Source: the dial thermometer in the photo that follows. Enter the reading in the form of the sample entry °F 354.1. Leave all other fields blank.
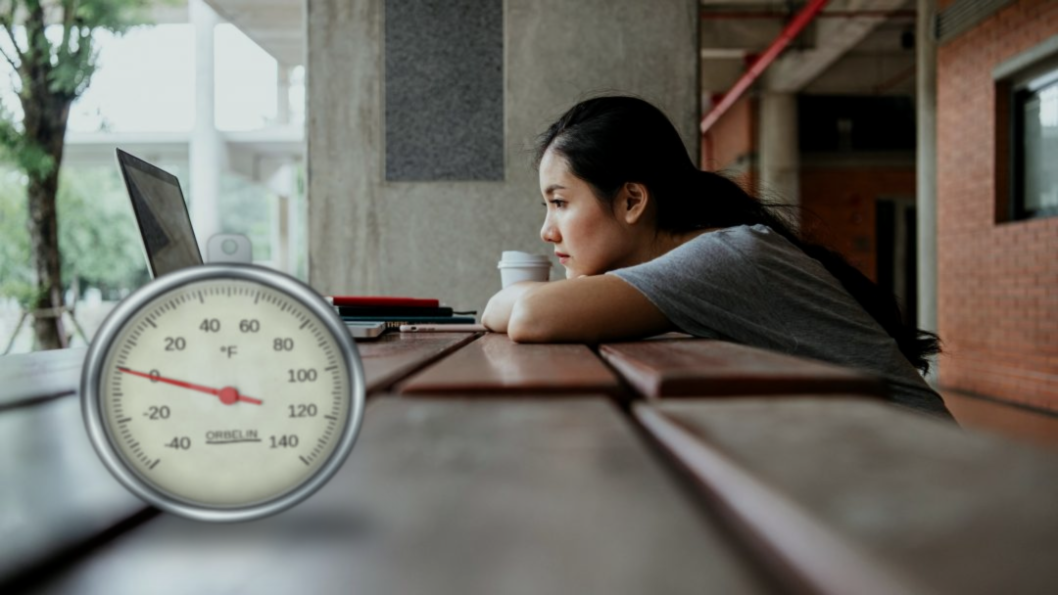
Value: °F 0
